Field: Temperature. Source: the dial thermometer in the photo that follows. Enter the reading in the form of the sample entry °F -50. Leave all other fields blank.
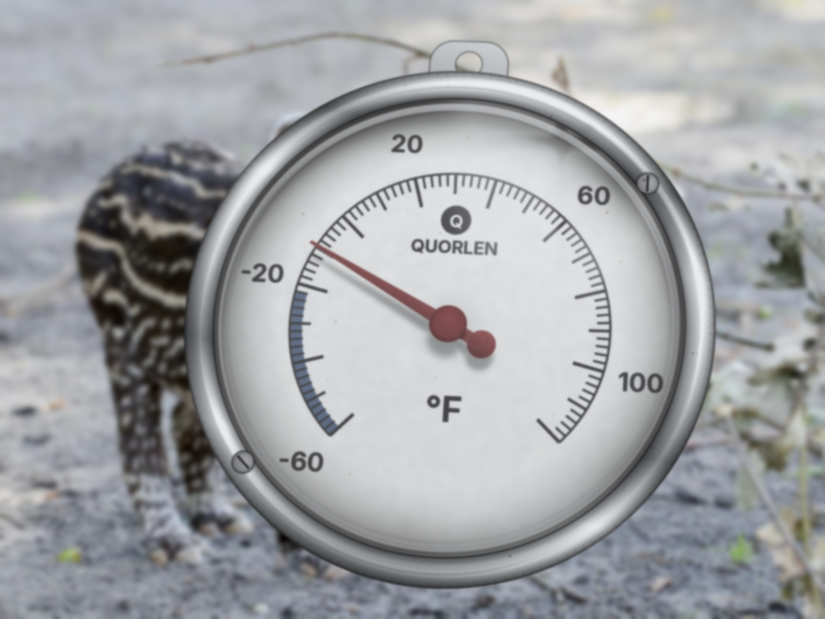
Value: °F -10
